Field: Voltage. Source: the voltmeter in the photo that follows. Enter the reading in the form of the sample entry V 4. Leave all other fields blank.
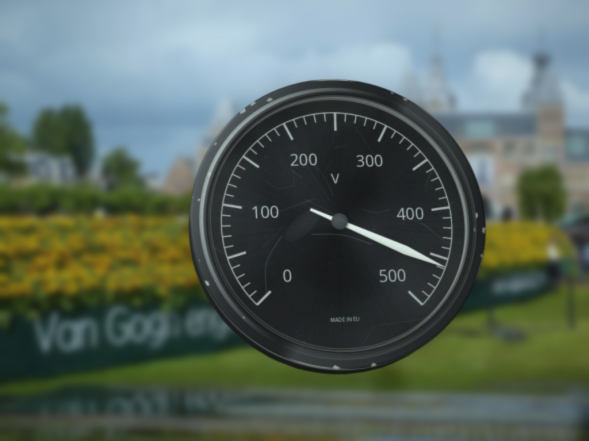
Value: V 460
